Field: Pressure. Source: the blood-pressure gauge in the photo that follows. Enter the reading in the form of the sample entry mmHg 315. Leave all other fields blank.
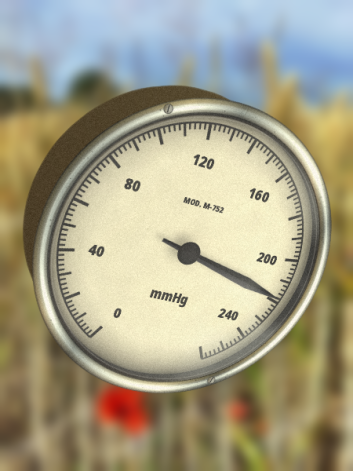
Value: mmHg 218
